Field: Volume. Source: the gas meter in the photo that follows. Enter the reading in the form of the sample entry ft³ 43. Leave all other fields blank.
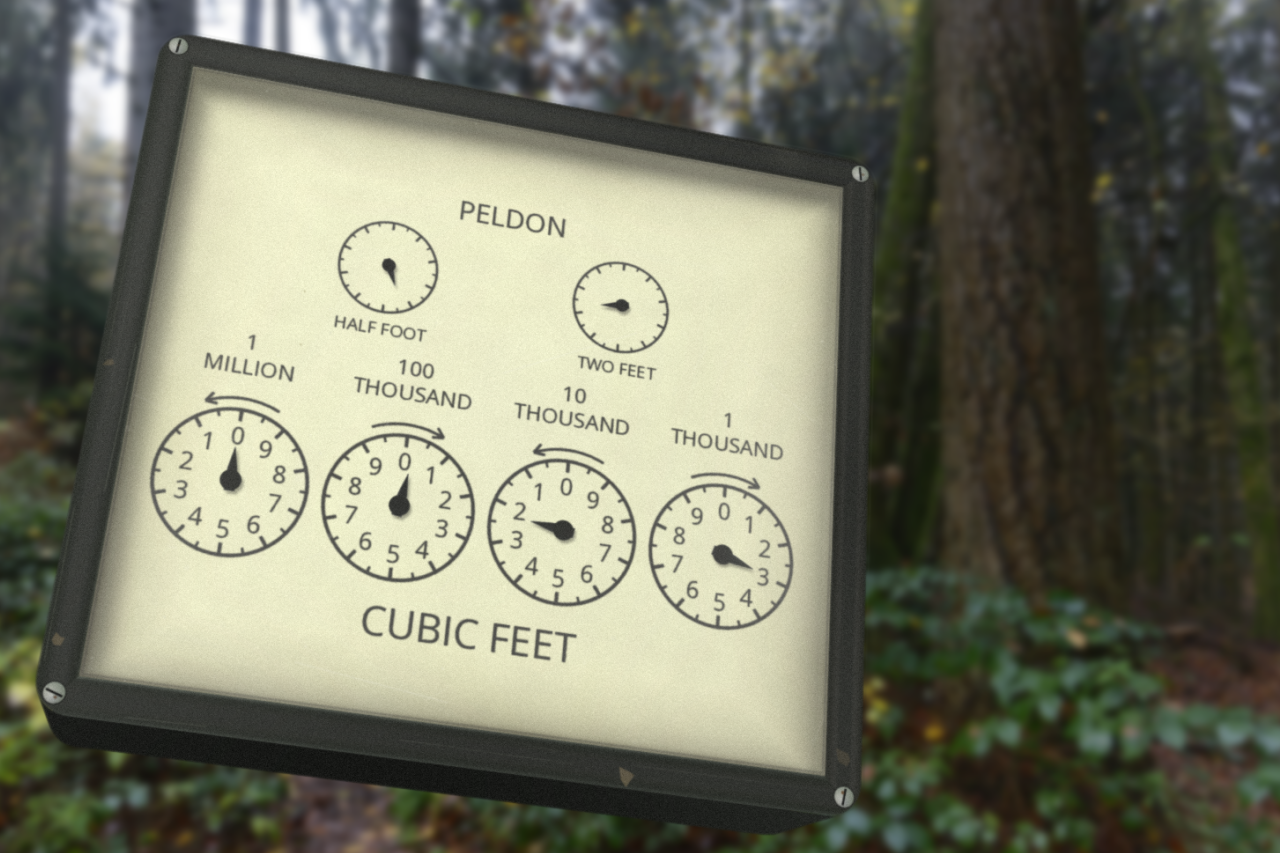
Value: ft³ 2300
